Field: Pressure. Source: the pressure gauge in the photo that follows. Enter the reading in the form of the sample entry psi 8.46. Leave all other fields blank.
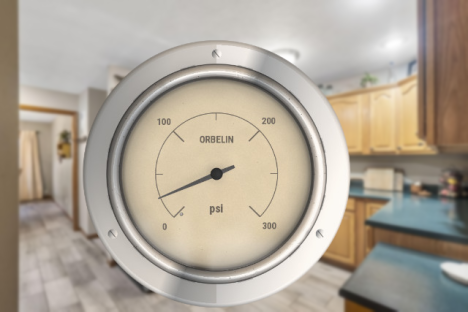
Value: psi 25
